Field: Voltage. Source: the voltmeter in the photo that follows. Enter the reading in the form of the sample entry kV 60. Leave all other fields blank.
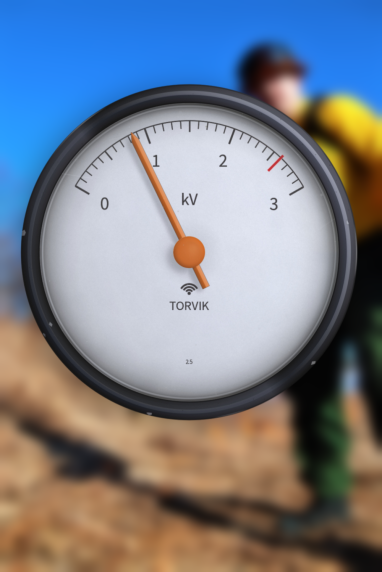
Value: kV 0.85
